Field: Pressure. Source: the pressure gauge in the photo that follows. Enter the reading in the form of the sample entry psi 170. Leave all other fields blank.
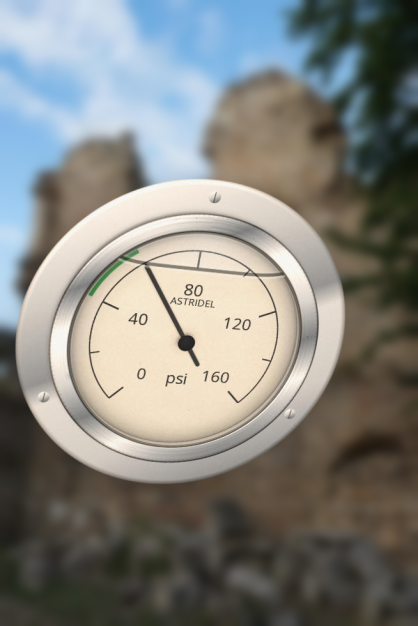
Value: psi 60
